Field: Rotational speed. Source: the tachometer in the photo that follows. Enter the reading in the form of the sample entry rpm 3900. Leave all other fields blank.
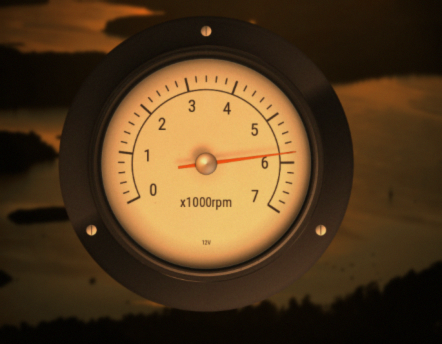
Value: rpm 5800
